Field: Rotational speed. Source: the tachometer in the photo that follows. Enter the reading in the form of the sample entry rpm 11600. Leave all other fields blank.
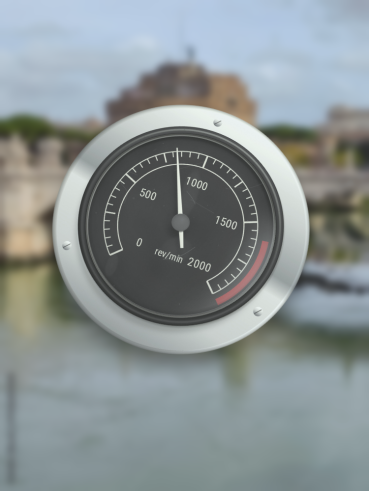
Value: rpm 825
